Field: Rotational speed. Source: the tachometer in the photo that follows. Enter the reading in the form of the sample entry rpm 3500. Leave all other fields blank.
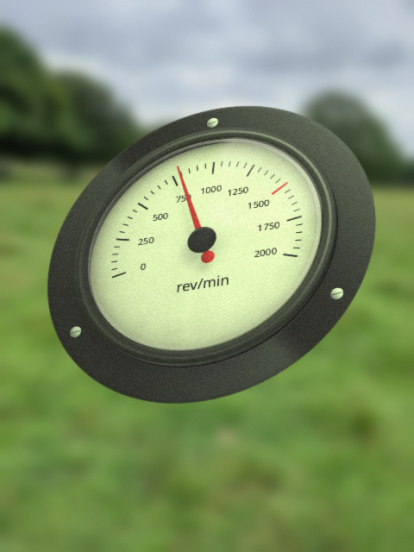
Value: rpm 800
